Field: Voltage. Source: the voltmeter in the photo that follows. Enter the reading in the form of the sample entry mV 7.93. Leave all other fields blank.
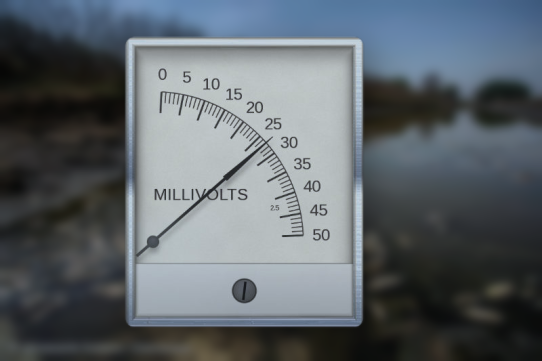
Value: mV 27
